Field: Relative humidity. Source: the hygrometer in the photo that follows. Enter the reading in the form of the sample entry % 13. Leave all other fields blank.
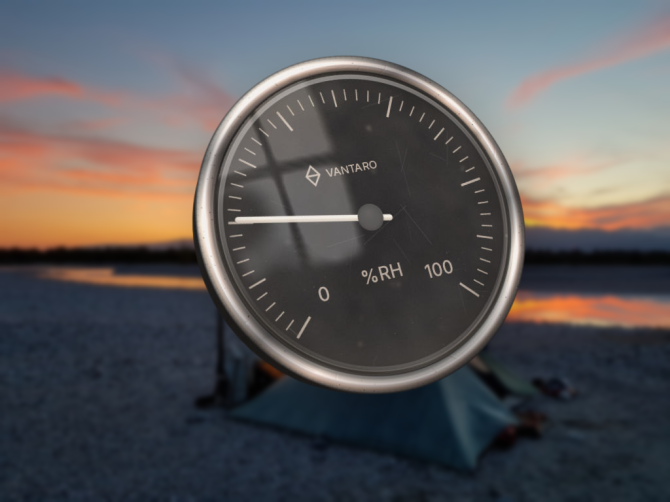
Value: % 20
